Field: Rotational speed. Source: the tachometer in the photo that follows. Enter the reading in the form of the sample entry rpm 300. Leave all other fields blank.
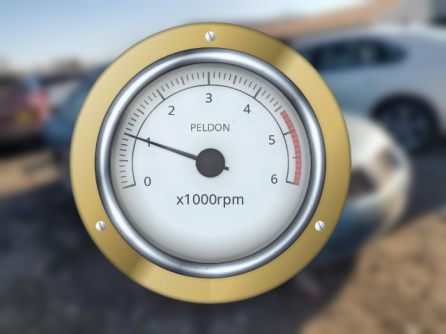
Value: rpm 1000
